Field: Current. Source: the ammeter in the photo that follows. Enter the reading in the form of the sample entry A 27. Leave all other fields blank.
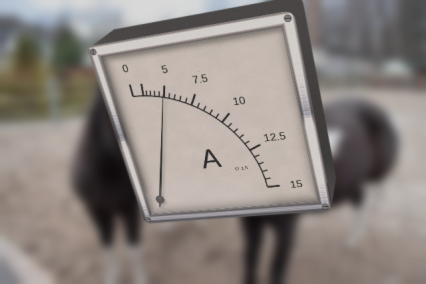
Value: A 5
